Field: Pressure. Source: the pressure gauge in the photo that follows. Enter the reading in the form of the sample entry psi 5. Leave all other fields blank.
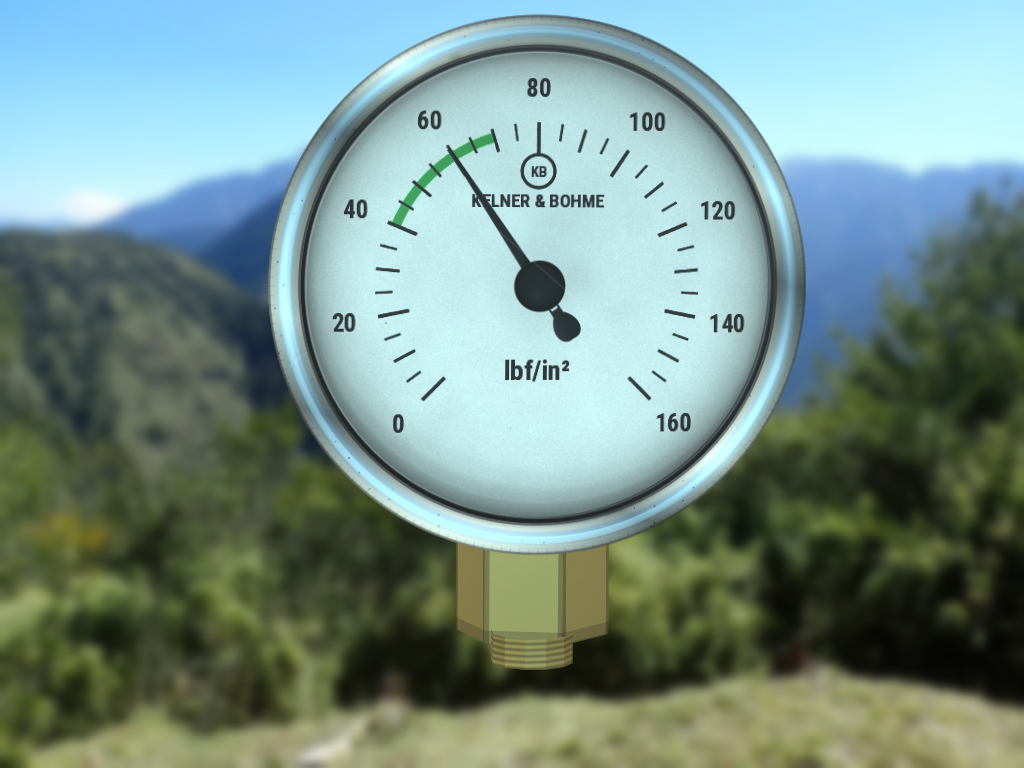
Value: psi 60
